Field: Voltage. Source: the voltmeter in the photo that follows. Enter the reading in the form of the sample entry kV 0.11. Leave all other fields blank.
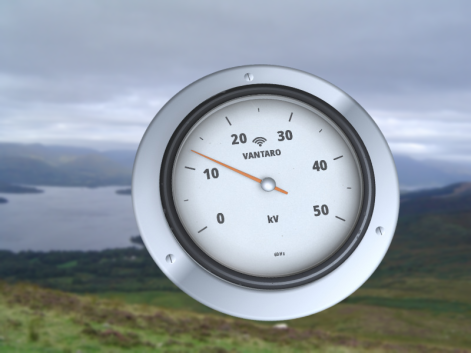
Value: kV 12.5
